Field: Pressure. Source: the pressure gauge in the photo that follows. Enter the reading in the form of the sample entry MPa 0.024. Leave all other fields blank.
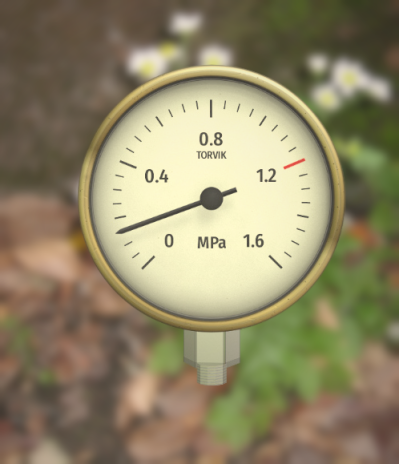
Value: MPa 0.15
